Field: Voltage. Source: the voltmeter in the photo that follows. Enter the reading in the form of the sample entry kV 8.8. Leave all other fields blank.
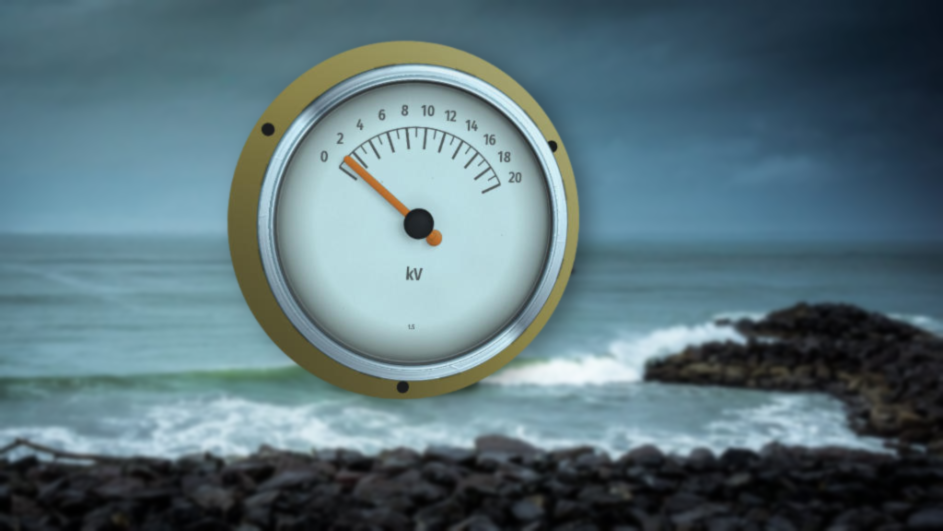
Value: kV 1
